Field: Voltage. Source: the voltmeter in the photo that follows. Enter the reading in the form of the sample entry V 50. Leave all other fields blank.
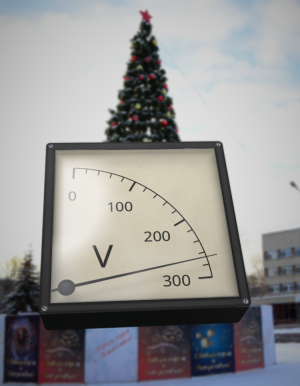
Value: V 270
